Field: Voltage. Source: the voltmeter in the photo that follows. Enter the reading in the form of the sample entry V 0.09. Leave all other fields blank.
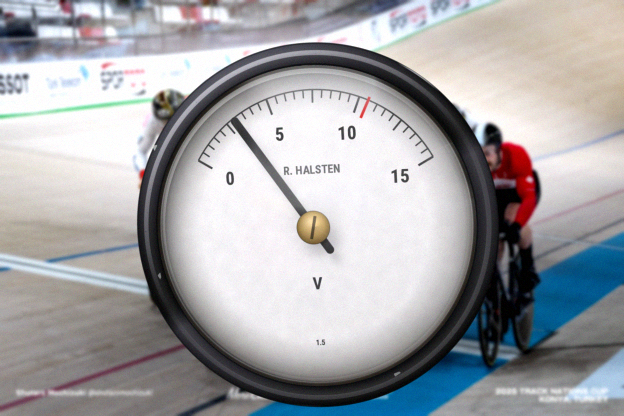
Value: V 3
